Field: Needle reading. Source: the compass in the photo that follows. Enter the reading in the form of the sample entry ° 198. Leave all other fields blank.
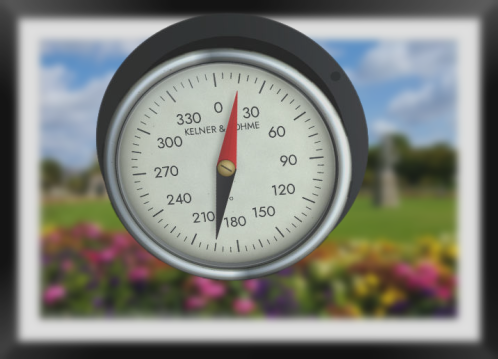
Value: ° 15
